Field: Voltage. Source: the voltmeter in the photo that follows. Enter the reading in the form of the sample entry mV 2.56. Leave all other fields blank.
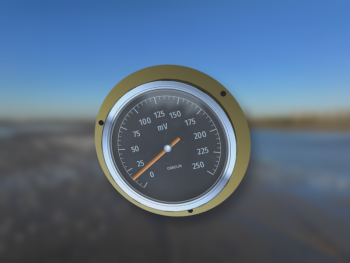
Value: mV 15
